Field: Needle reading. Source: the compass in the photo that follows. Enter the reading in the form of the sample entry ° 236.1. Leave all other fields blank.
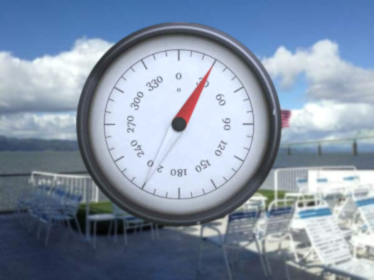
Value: ° 30
